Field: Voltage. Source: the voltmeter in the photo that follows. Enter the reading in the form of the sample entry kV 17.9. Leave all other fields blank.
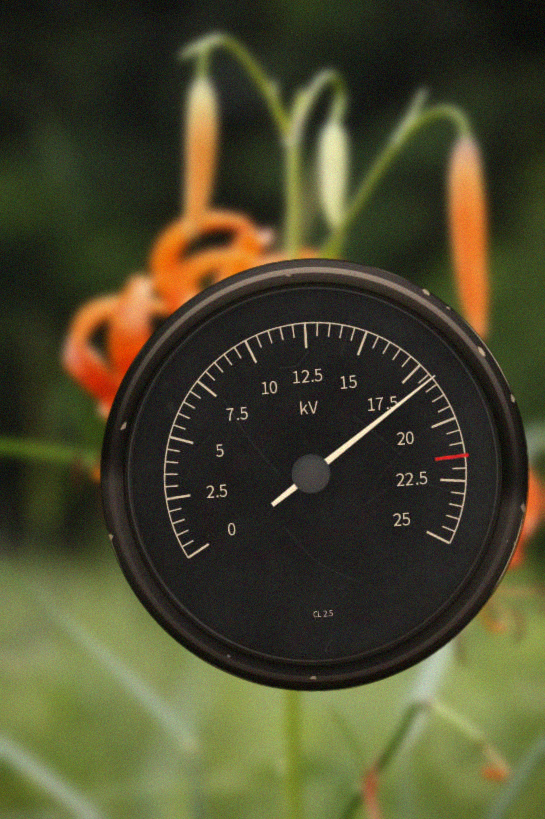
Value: kV 18.25
